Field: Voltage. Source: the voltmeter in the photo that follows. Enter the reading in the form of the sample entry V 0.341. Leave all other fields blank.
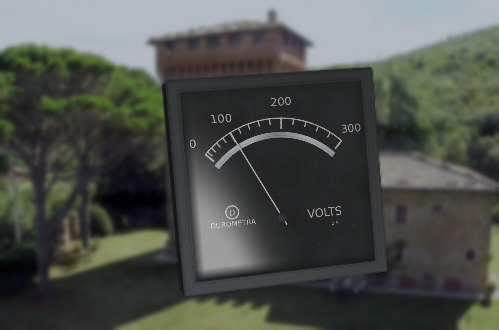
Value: V 100
